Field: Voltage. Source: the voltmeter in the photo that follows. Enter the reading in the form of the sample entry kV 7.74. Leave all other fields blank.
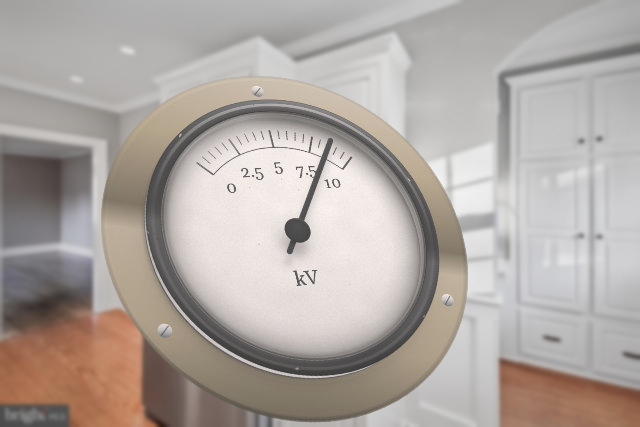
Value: kV 8.5
